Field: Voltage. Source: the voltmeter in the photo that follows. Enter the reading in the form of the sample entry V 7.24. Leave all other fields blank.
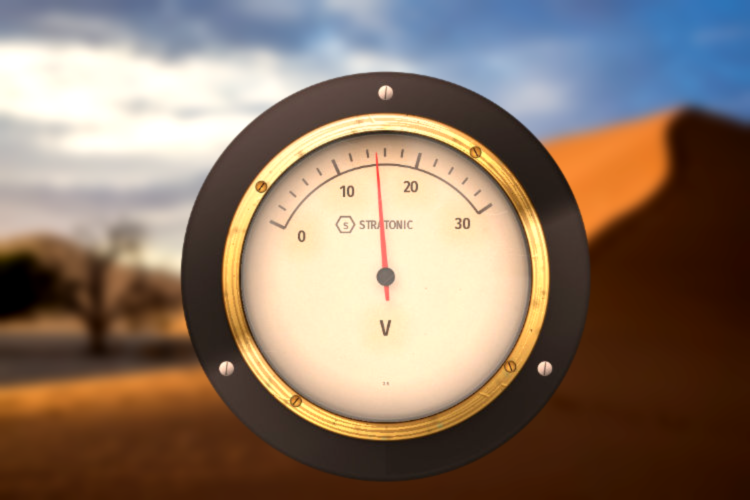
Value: V 15
